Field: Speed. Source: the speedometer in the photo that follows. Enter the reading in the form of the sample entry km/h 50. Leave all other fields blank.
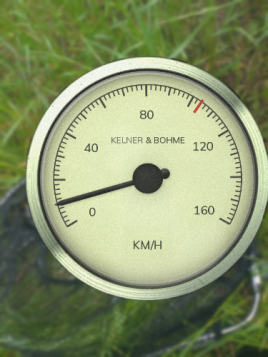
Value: km/h 10
